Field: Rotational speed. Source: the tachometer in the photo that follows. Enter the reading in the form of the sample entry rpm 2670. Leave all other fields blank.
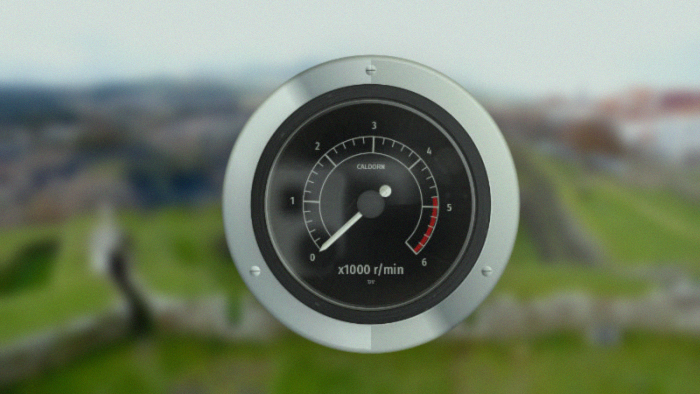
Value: rpm 0
